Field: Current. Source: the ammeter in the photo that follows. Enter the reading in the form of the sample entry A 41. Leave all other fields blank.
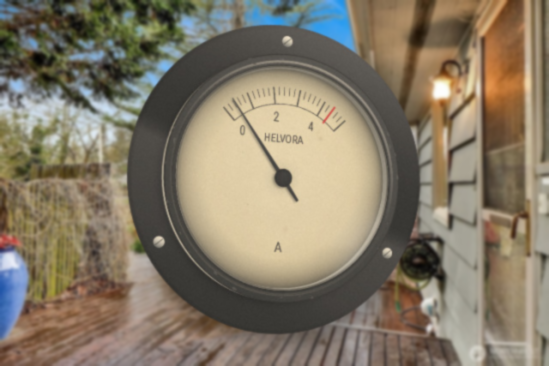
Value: A 0.4
